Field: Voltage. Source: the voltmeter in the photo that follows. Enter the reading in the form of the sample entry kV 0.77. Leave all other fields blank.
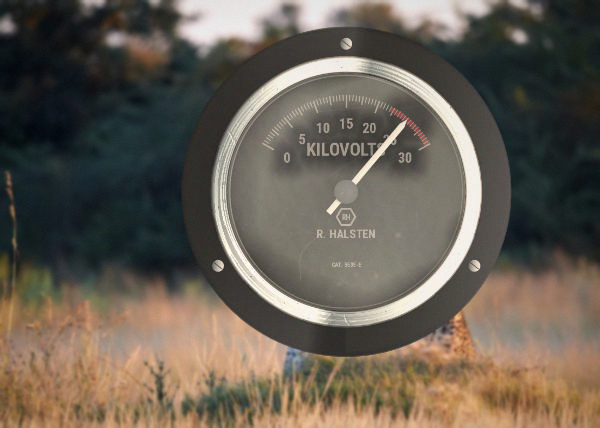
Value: kV 25
